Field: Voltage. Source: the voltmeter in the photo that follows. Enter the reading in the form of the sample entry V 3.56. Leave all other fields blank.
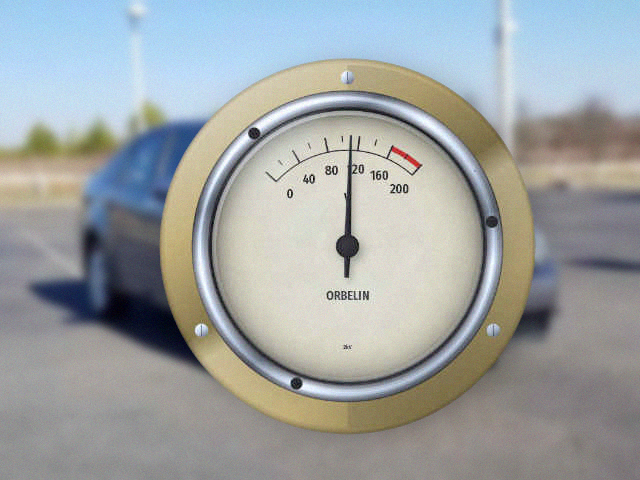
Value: V 110
